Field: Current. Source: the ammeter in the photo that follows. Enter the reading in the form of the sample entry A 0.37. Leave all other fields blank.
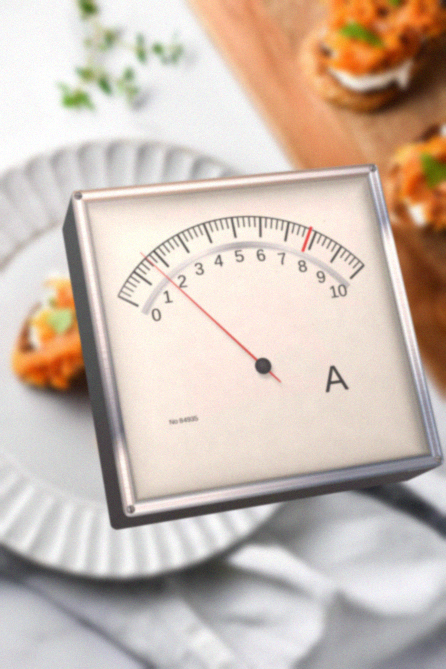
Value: A 1.6
